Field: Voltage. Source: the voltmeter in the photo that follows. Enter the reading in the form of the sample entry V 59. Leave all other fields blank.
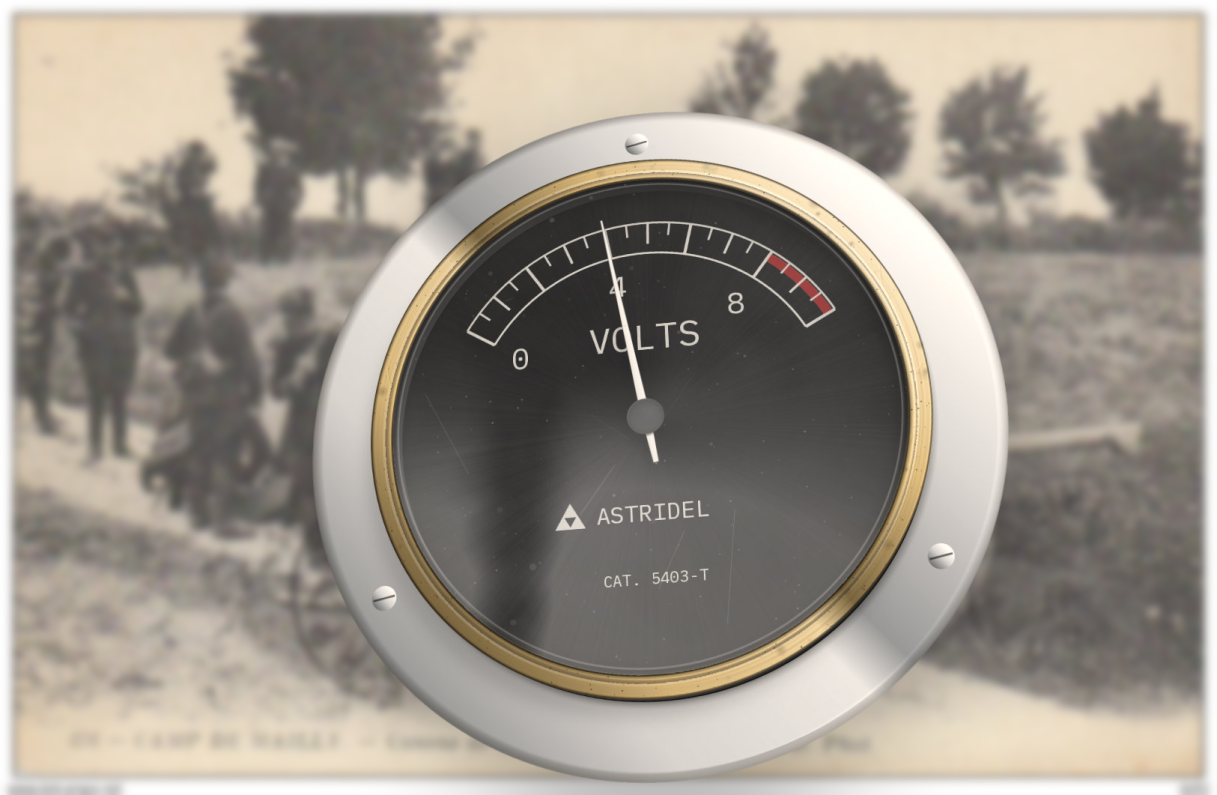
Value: V 4
